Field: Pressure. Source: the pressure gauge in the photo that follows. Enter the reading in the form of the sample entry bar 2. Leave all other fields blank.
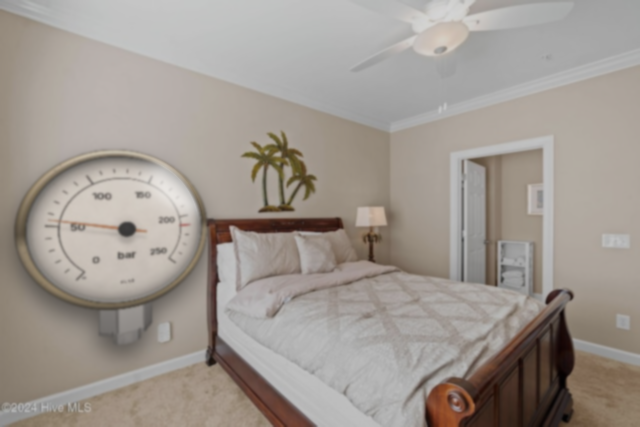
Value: bar 55
